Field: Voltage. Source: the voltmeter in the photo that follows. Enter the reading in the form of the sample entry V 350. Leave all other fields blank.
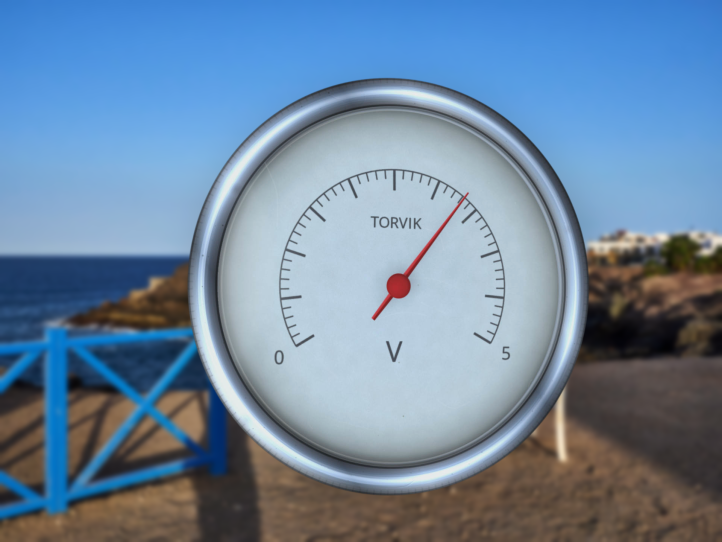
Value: V 3.3
